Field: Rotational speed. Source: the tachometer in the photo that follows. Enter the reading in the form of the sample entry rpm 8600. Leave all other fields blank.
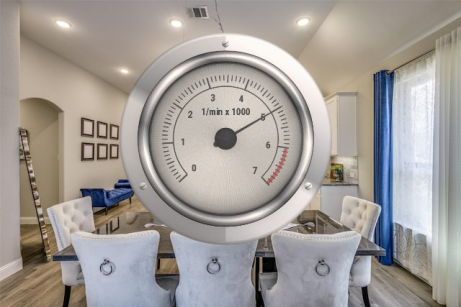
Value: rpm 5000
